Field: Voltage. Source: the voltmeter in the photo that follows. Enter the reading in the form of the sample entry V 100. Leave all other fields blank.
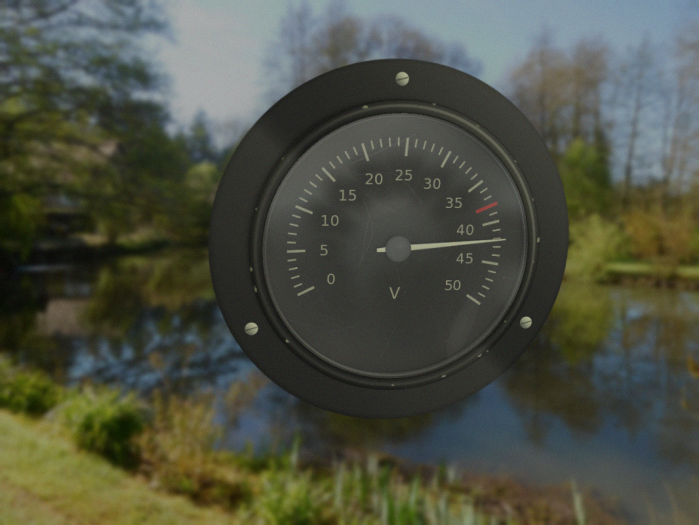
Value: V 42
